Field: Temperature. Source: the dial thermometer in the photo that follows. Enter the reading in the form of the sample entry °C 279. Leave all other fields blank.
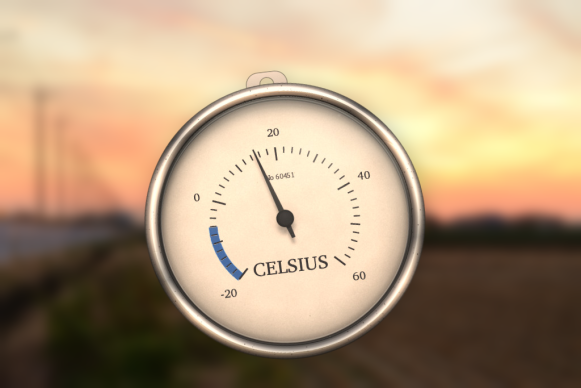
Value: °C 15
